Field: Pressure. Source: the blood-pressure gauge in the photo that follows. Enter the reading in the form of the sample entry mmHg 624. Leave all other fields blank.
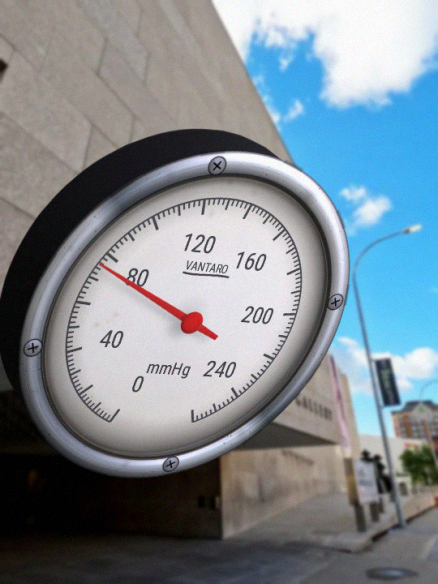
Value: mmHg 76
